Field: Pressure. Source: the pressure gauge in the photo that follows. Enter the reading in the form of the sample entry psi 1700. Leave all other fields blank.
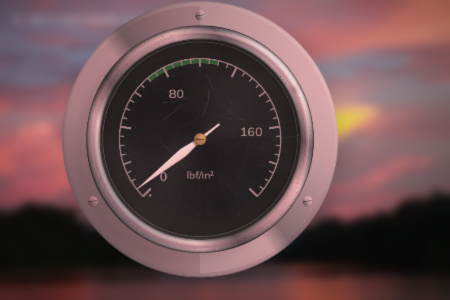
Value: psi 5
